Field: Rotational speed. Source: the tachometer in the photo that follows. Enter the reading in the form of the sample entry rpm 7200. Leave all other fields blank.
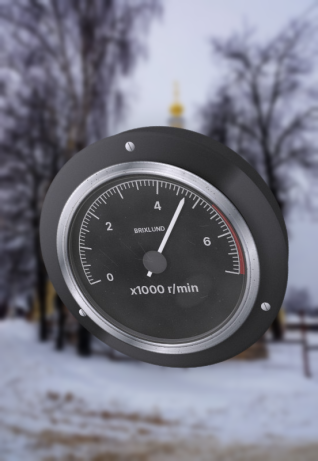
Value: rpm 4700
